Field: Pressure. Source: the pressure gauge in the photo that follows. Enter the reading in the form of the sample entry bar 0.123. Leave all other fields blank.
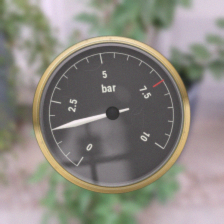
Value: bar 1.5
